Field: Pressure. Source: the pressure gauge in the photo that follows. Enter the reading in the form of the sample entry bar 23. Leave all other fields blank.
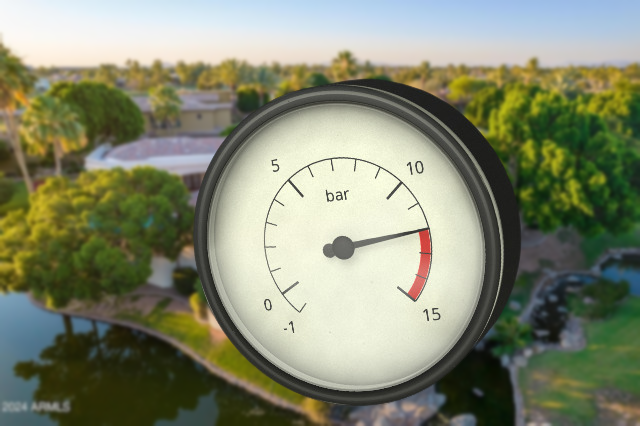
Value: bar 12
